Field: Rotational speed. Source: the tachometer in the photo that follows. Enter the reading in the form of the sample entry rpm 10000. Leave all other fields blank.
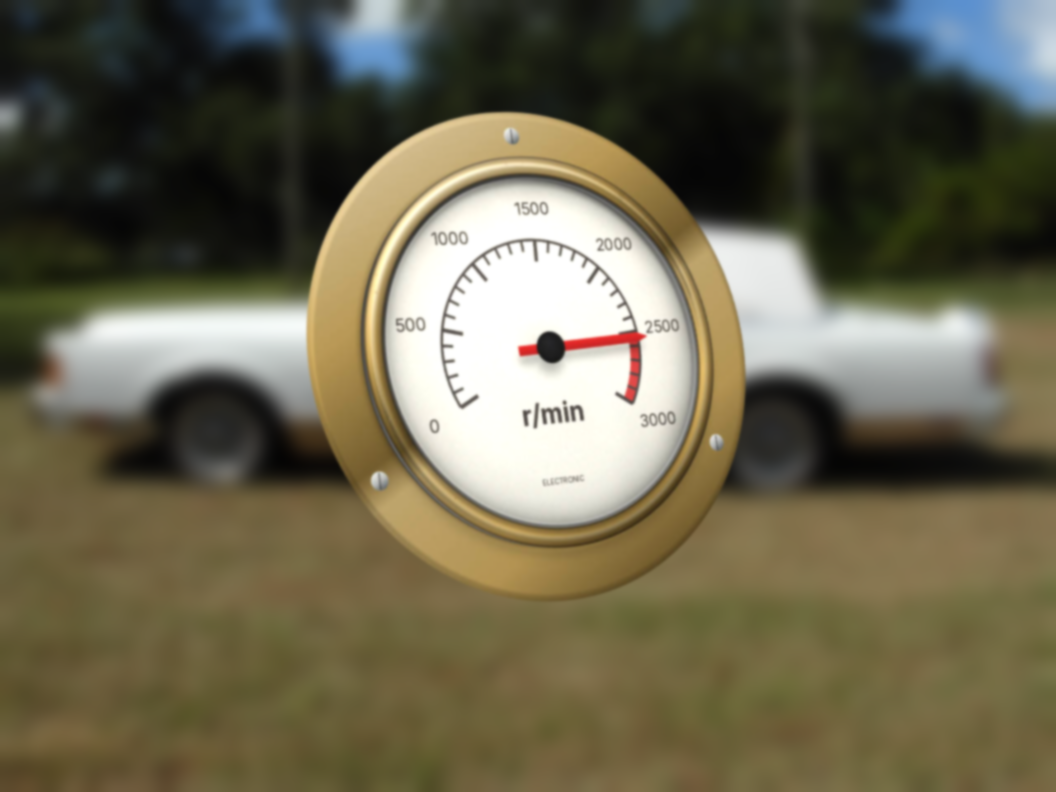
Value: rpm 2550
